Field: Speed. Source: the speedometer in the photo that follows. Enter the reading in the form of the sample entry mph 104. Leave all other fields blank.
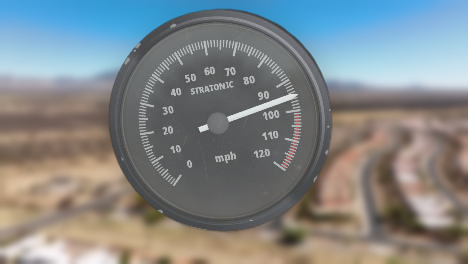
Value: mph 95
